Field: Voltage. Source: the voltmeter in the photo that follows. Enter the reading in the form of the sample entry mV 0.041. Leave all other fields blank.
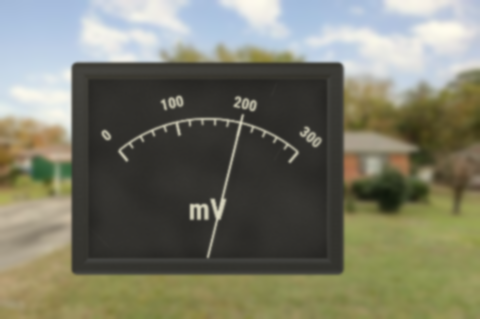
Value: mV 200
